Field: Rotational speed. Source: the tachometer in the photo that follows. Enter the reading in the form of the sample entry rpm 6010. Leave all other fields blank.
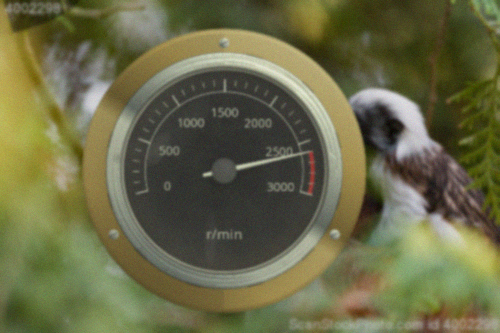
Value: rpm 2600
